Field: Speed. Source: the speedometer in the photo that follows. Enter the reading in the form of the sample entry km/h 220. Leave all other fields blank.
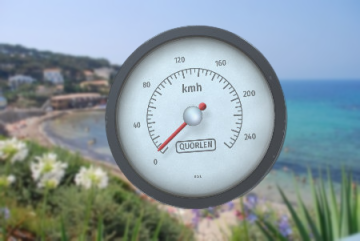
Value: km/h 5
